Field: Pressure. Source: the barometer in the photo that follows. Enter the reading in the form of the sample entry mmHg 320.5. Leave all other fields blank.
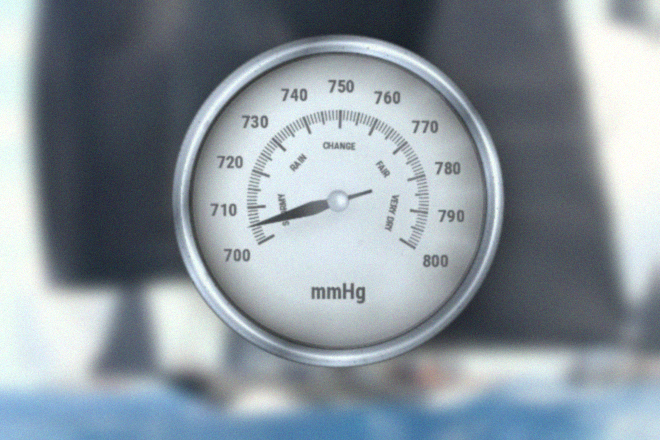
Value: mmHg 705
